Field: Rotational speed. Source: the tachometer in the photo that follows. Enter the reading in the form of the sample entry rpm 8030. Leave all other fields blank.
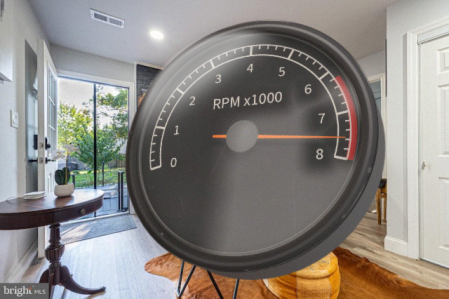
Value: rpm 7600
